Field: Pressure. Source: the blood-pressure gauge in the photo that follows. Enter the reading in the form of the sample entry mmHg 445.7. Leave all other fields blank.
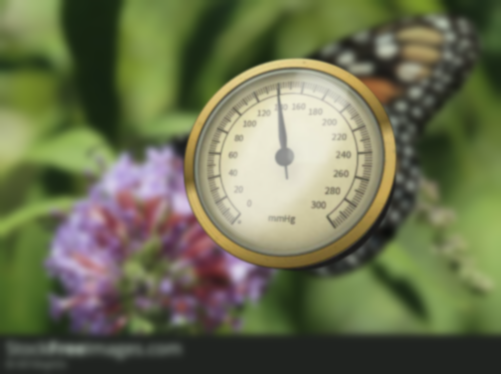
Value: mmHg 140
